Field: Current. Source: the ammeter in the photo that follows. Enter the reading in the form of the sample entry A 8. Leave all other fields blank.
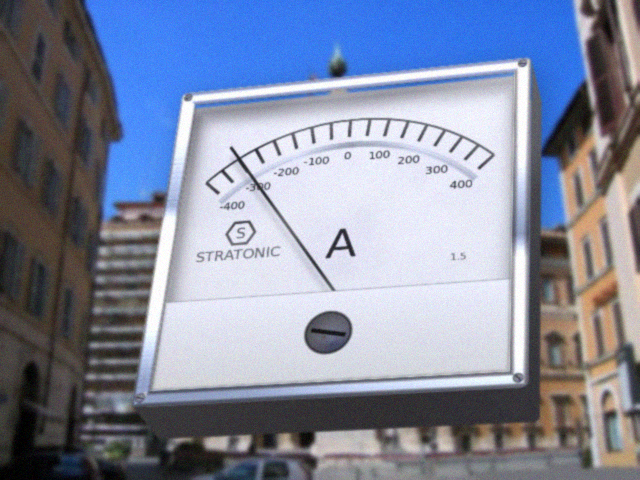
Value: A -300
